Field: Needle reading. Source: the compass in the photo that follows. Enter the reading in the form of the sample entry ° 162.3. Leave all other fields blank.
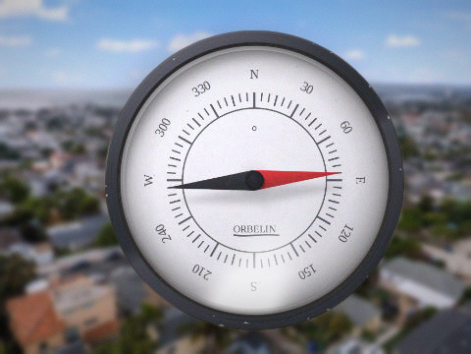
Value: ° 85
